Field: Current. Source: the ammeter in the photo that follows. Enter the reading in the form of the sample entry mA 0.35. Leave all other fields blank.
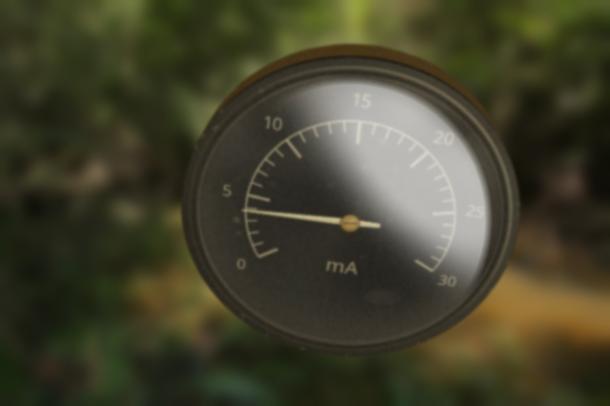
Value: mA 4
